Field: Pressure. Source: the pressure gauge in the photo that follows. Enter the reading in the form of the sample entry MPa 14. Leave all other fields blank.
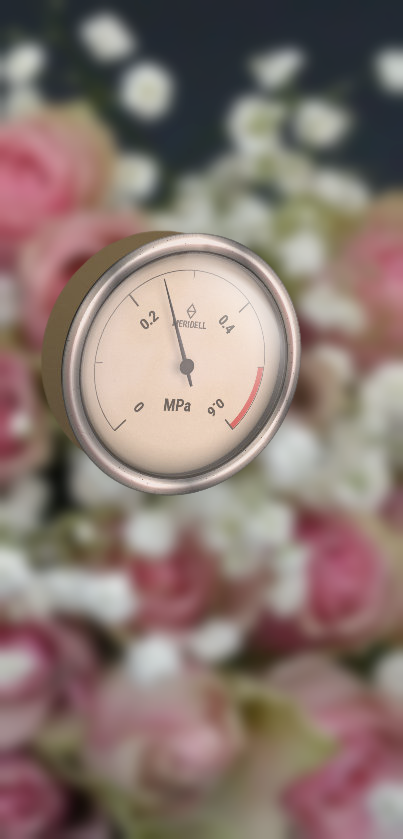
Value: MPa 0.25
